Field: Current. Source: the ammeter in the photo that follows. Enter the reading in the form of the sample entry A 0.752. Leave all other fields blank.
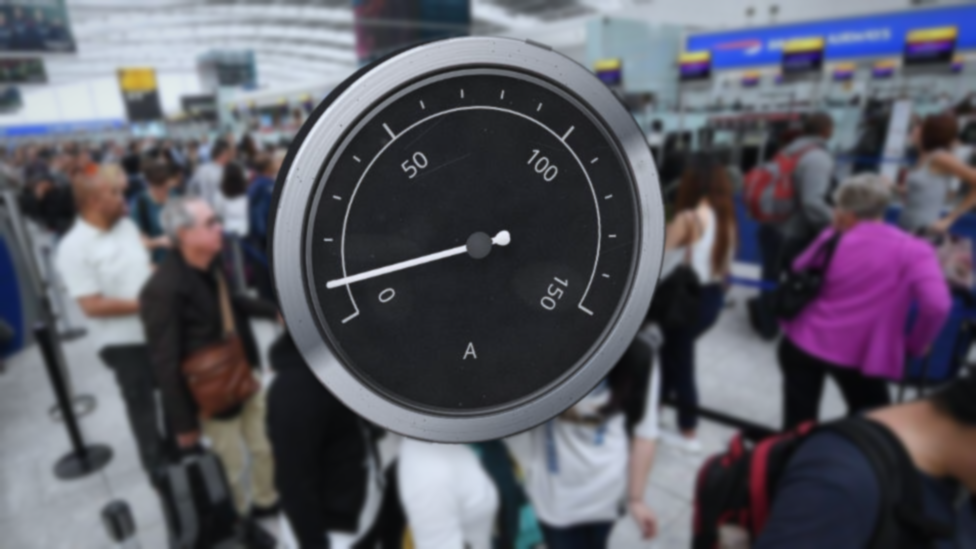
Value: A 10
